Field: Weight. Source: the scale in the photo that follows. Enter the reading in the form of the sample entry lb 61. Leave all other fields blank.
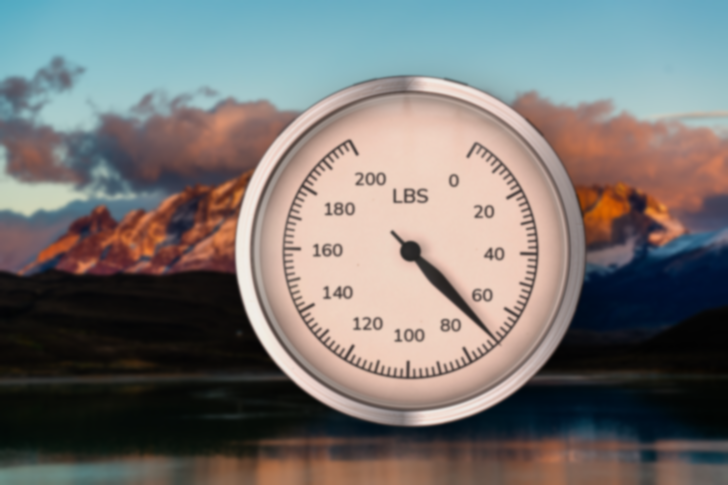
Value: lb 70
